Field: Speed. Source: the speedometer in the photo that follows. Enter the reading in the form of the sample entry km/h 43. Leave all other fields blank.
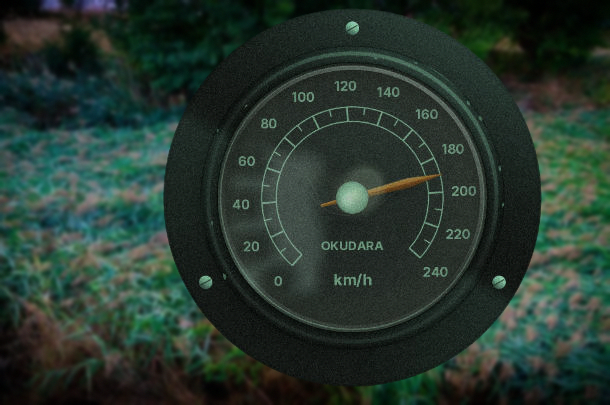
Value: km/h 190
